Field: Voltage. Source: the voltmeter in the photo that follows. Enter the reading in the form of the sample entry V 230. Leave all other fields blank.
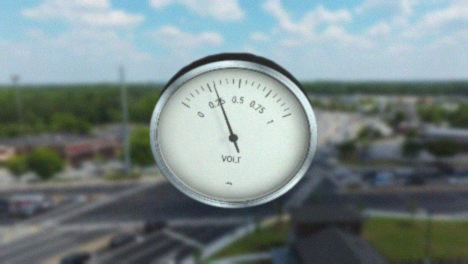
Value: V 0.3
